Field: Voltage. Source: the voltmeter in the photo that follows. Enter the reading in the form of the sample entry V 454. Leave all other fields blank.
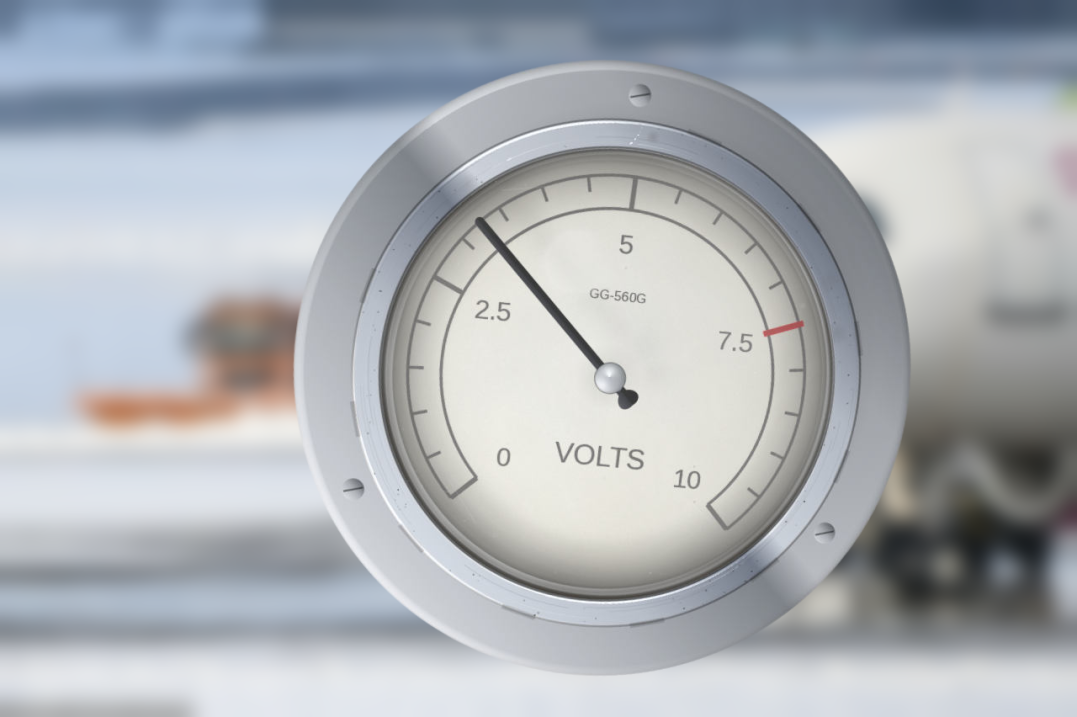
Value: V 3.25
